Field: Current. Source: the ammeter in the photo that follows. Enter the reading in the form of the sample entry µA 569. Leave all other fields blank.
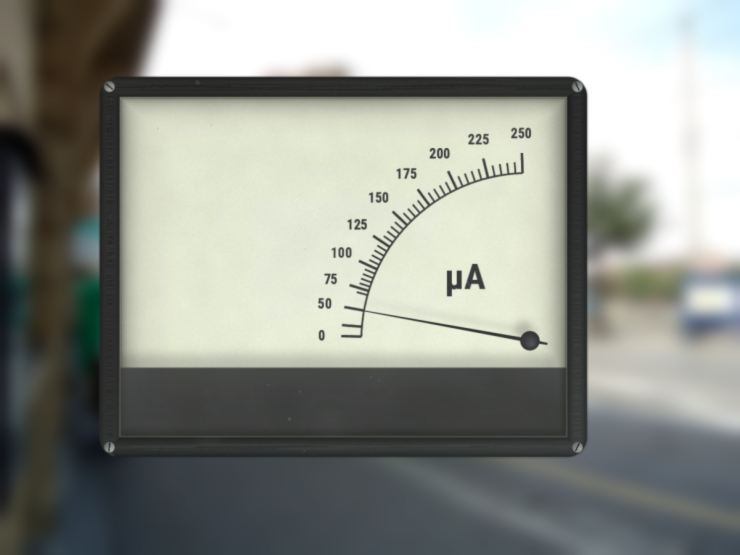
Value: µA 50
